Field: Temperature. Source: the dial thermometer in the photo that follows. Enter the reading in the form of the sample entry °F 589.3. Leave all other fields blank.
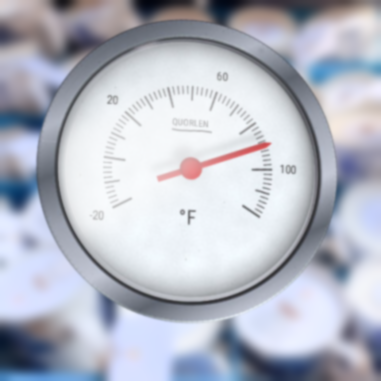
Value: °F 90
